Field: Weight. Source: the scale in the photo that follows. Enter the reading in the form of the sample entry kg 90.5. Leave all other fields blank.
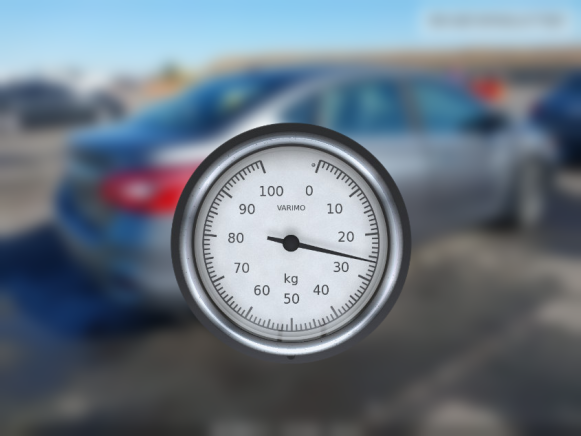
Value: kg 26
